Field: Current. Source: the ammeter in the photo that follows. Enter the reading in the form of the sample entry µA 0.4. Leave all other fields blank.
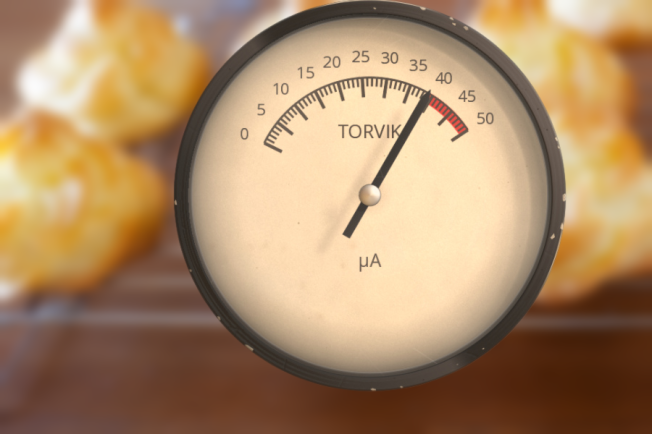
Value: µA 39
